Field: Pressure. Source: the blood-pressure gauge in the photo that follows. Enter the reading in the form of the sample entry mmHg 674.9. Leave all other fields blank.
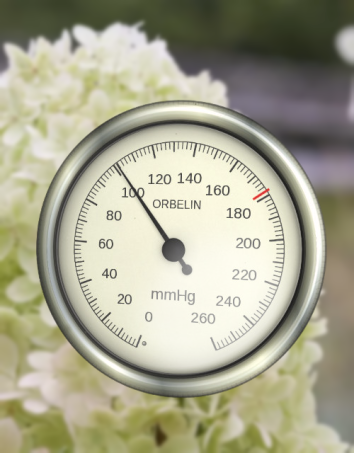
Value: mmHg 102
